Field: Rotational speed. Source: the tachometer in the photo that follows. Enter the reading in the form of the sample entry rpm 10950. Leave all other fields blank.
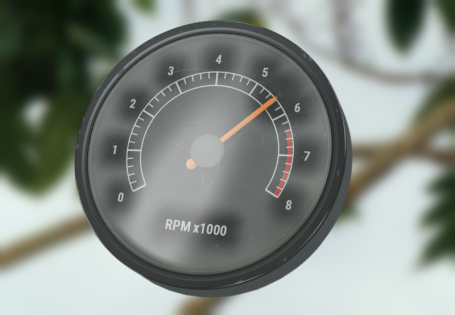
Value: rpm 5600
